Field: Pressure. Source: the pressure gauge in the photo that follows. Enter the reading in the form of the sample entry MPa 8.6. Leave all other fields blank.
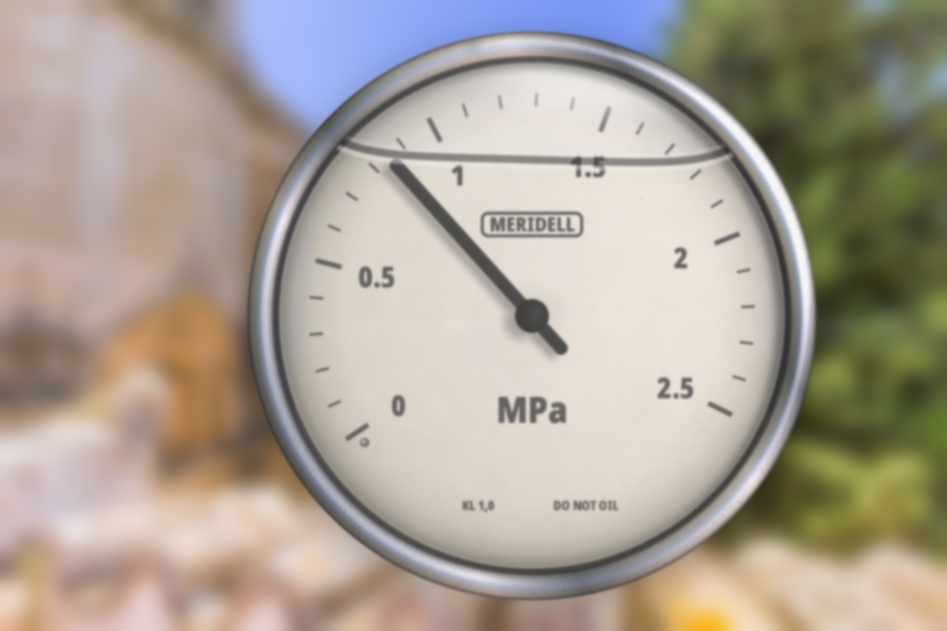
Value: MPa 0.85
